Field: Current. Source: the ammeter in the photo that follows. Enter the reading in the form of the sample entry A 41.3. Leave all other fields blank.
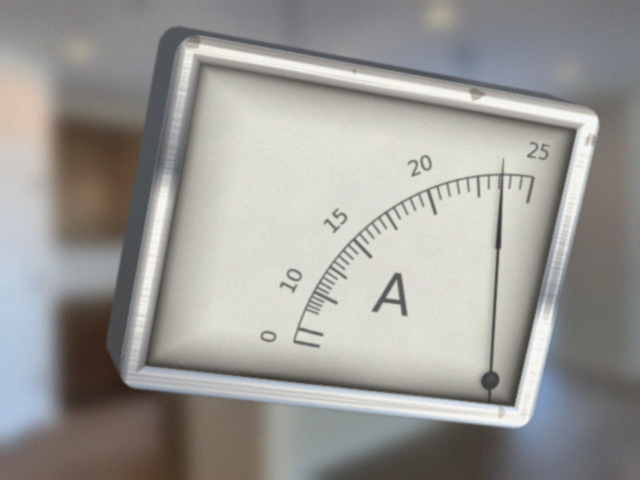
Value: A 23.5
